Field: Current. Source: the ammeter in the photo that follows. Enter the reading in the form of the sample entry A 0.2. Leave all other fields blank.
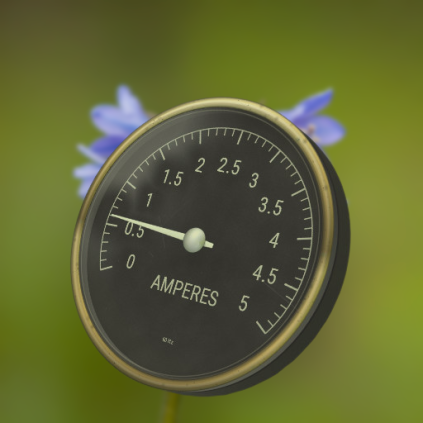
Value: A 0.6
